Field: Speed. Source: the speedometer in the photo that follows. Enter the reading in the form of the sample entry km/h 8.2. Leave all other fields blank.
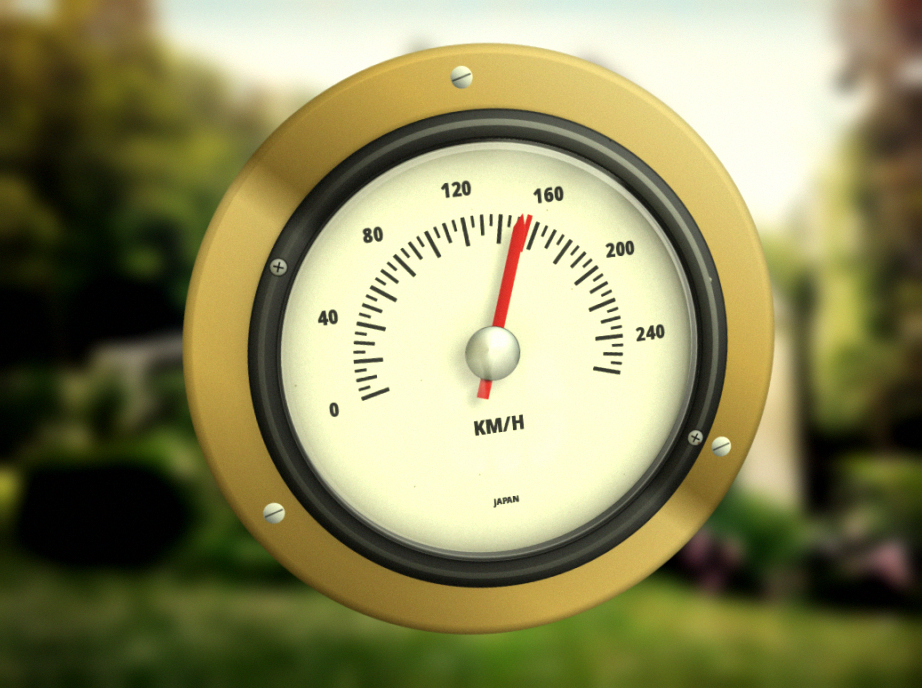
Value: km/h 150
